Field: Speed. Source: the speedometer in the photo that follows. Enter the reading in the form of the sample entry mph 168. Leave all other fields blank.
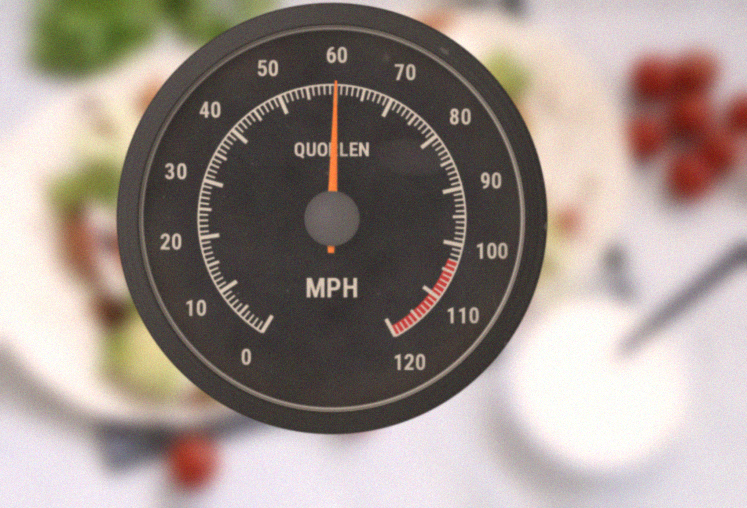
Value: mph 60
